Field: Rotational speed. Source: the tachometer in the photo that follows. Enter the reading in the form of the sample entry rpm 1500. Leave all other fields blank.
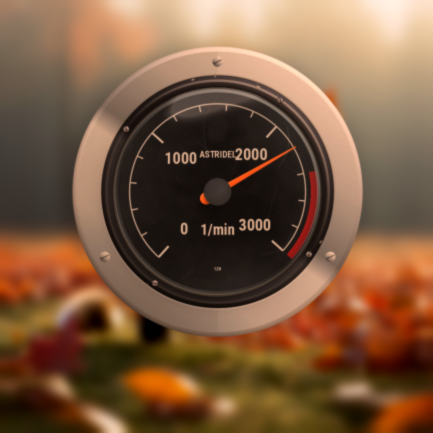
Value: rpm 2200
